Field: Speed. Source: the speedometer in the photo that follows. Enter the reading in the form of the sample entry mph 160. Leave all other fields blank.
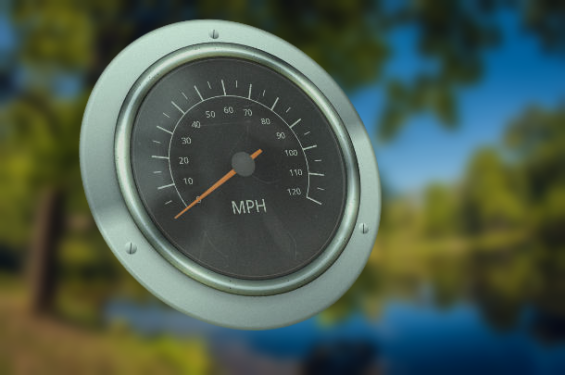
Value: mph 0
